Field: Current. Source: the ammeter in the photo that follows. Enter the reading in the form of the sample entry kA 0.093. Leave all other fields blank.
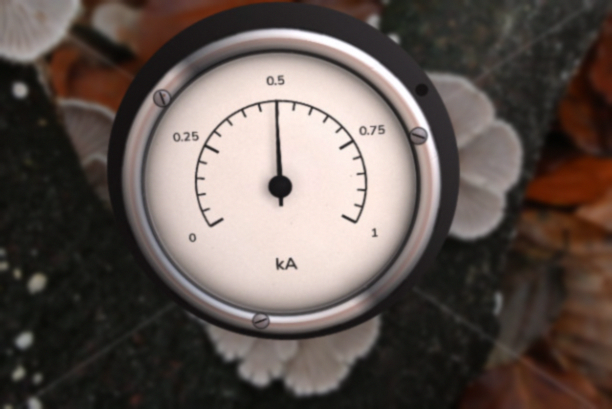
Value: kA 0.5
